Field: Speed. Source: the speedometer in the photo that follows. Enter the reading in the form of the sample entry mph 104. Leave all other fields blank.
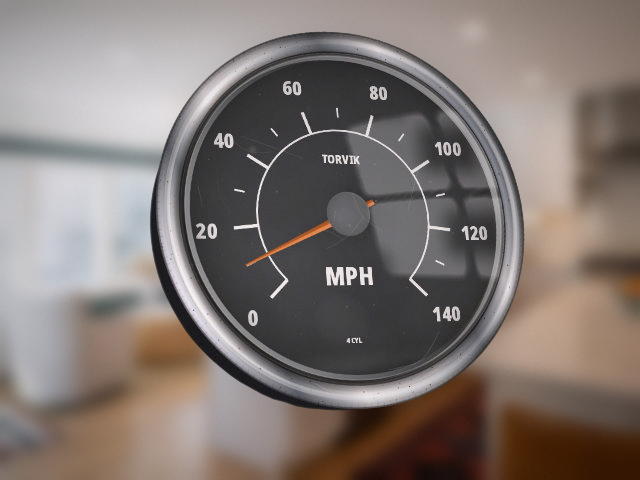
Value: mph 10
